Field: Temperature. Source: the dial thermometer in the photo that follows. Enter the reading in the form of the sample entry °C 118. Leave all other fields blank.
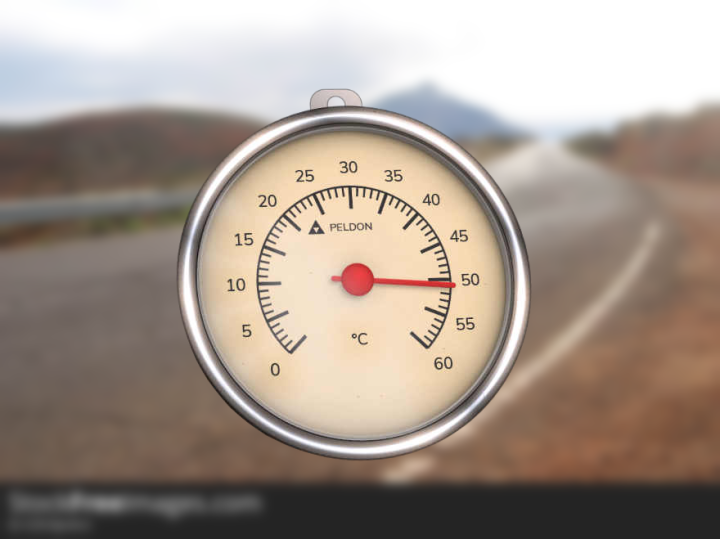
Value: °C 51
